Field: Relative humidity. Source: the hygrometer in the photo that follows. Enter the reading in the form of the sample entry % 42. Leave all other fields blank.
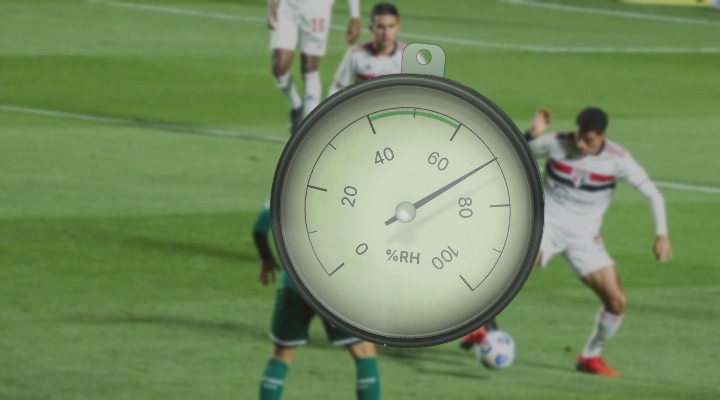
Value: % 70
